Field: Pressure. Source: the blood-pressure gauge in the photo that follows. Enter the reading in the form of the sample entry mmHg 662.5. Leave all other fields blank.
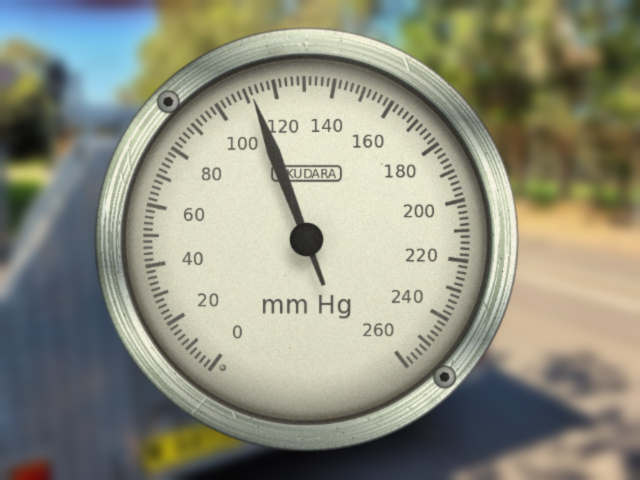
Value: mmHg 112
